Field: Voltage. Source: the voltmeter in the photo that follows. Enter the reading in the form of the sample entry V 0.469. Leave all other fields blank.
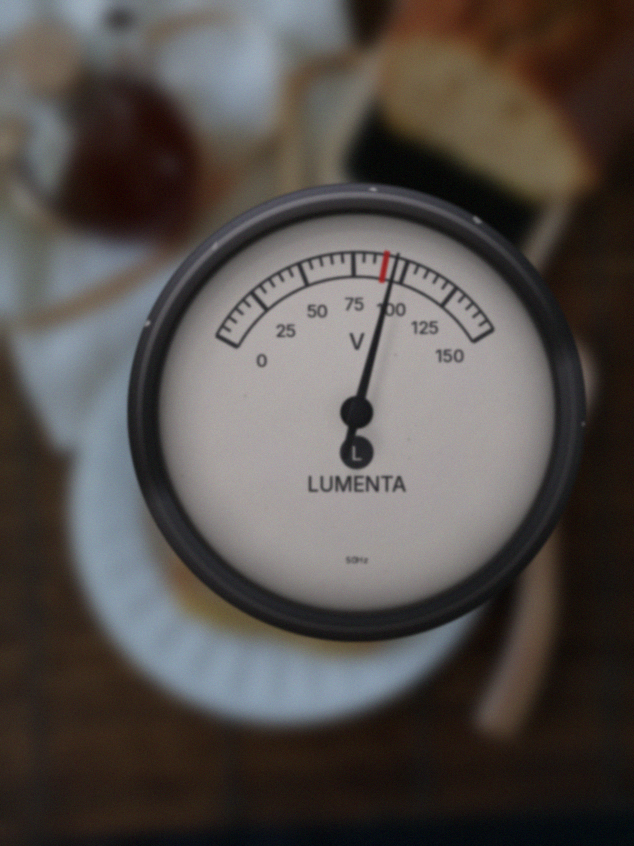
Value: V 95
